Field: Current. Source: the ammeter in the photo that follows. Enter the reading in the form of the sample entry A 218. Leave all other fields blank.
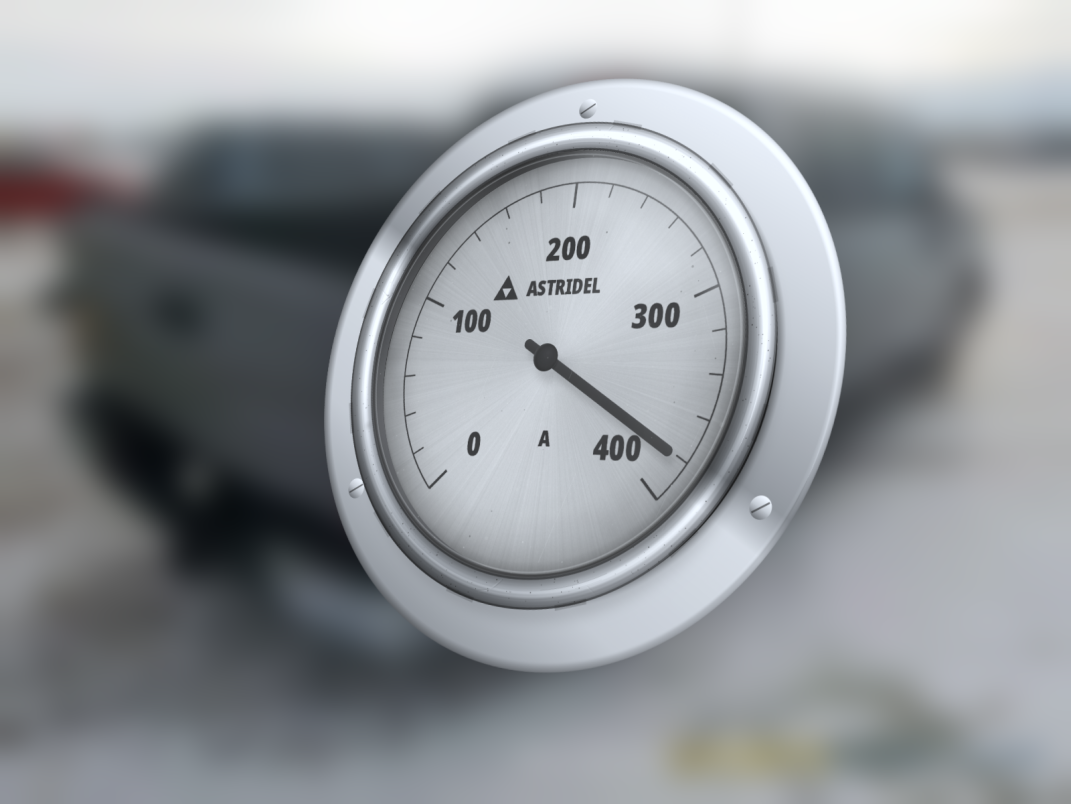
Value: A 380
